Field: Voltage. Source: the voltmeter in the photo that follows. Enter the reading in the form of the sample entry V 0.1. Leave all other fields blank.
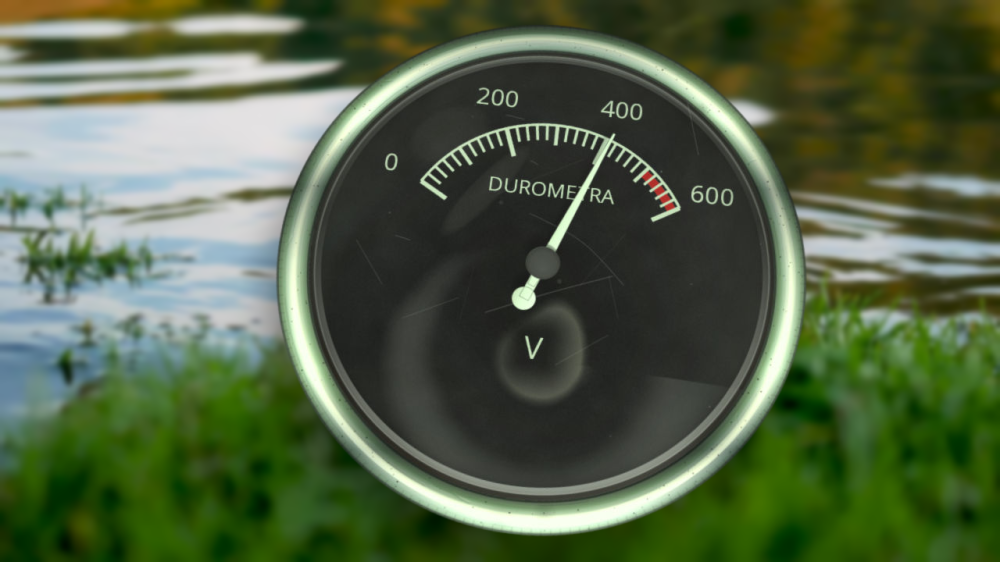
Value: V 410
